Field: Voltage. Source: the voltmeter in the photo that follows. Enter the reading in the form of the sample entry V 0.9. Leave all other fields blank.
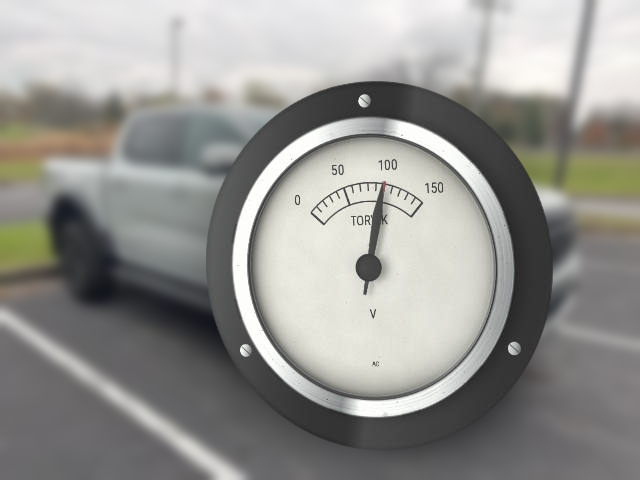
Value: V 100
